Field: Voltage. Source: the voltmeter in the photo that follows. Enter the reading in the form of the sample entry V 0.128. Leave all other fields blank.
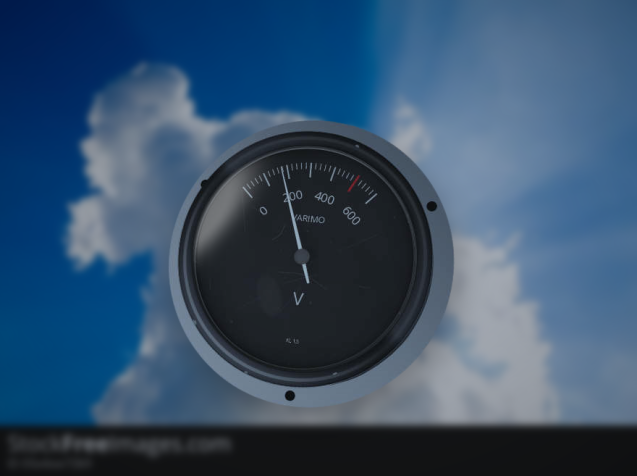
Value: V 180
